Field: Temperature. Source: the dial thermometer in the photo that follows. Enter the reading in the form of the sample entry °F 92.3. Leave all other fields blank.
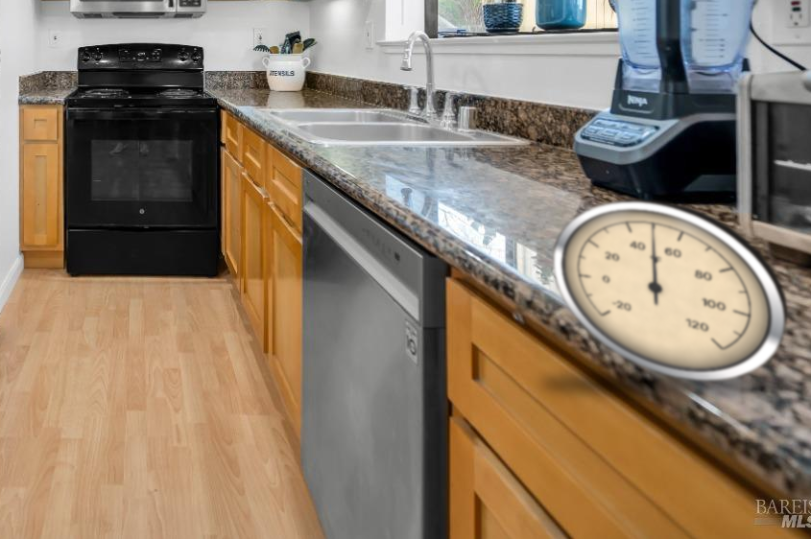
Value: °F 50
